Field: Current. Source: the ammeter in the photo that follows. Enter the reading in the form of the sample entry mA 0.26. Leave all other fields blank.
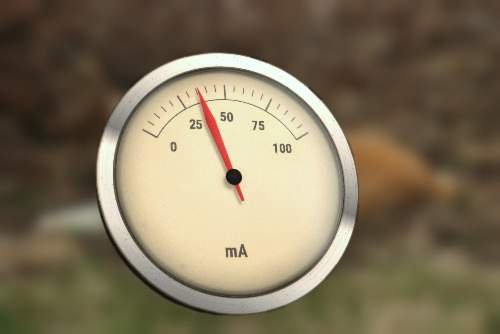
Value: mA 35
